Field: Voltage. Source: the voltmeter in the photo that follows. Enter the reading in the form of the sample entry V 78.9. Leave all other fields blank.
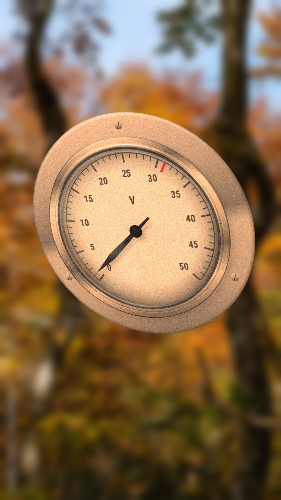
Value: V 1
